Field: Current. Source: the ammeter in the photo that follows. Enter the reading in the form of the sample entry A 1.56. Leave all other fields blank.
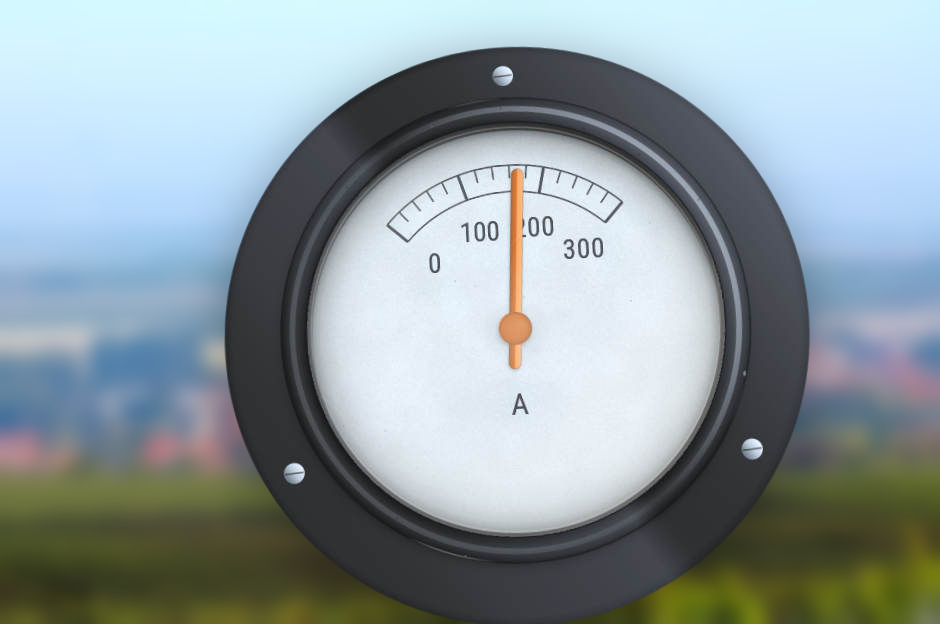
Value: A 170
